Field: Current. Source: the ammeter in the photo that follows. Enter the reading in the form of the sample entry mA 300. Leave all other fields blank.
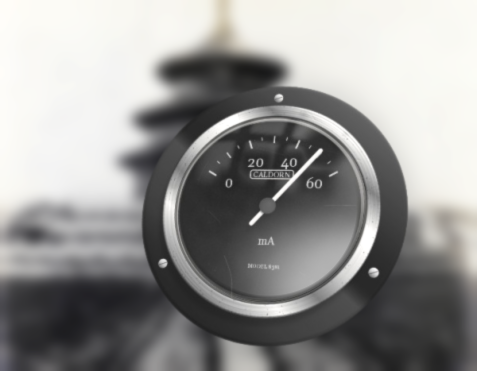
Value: mA 50
